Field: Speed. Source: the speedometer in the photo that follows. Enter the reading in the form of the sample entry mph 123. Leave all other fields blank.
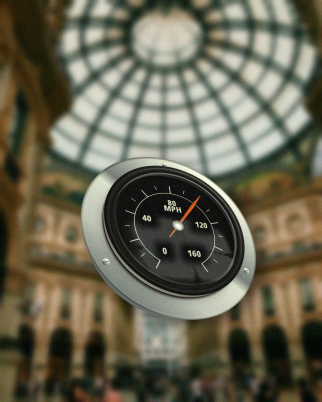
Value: mph 100
